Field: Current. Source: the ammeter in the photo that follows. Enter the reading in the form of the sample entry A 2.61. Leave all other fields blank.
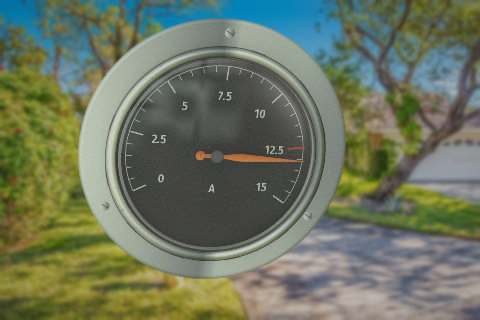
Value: A 13
